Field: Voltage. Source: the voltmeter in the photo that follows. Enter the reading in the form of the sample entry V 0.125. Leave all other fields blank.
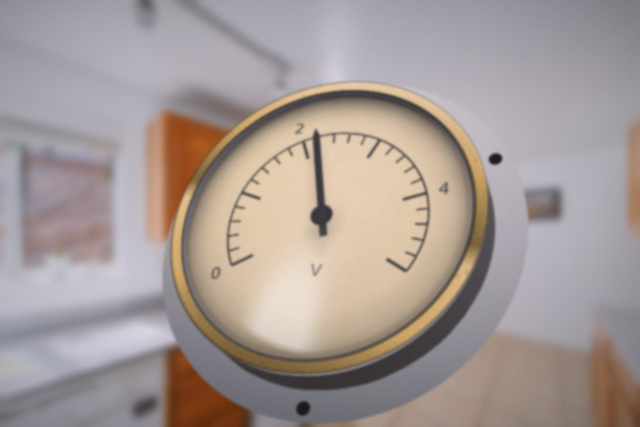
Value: V 2.2
